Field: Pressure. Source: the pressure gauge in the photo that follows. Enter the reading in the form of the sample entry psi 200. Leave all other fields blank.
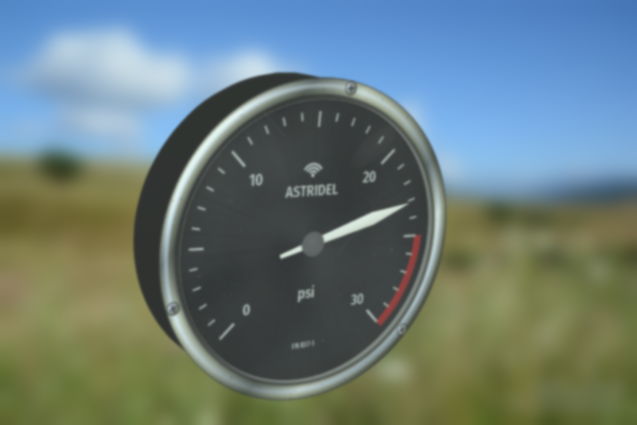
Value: psi 23
